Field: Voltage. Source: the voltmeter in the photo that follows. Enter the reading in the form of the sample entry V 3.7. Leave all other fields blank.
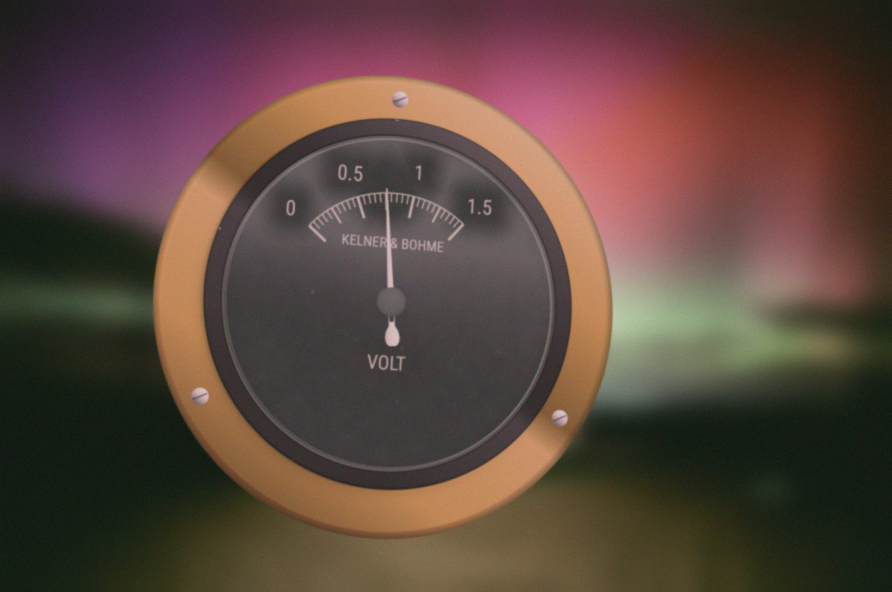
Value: V 0.75
